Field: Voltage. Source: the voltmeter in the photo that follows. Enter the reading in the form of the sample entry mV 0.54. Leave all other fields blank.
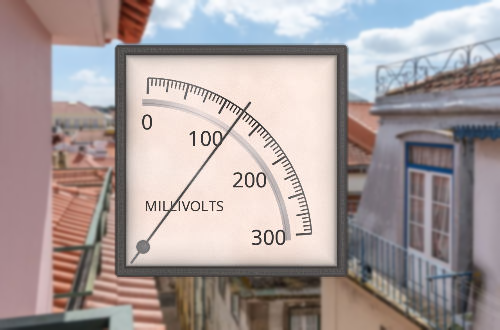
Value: mV 125
